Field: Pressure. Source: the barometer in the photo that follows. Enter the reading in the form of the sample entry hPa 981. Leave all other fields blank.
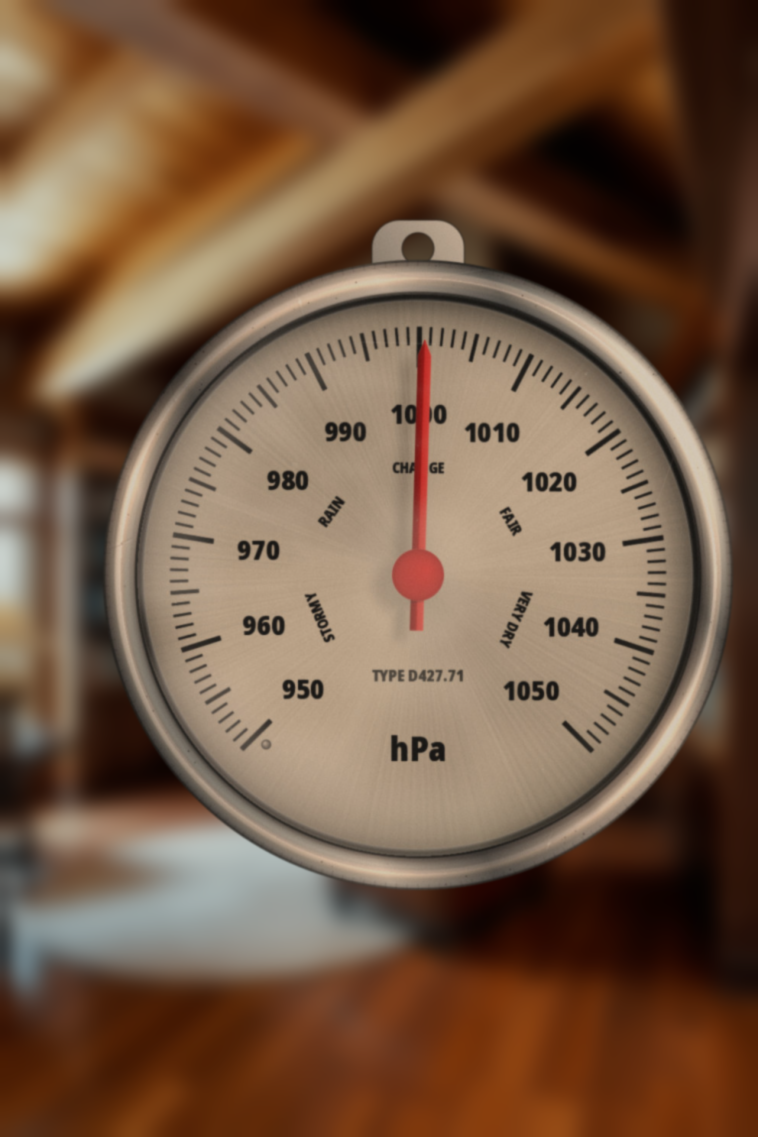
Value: hPa 1000.5
